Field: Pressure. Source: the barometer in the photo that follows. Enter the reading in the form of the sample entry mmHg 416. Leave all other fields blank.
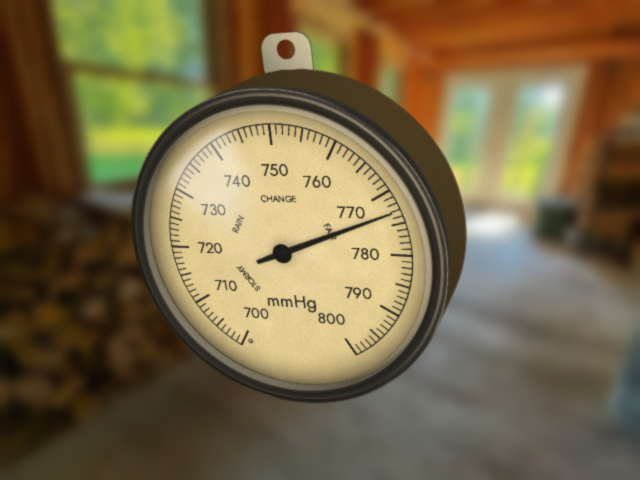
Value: mmHg 773
